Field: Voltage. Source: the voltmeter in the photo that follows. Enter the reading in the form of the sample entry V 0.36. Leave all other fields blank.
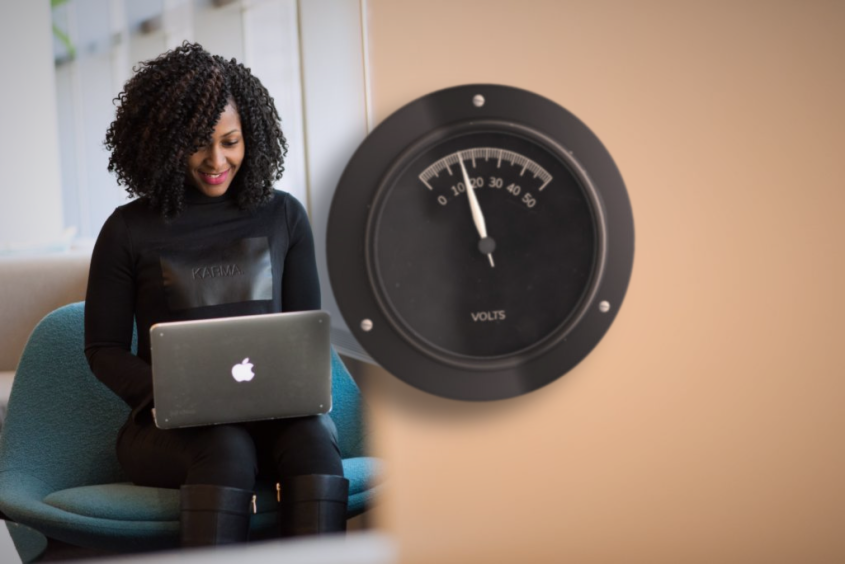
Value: V 15
